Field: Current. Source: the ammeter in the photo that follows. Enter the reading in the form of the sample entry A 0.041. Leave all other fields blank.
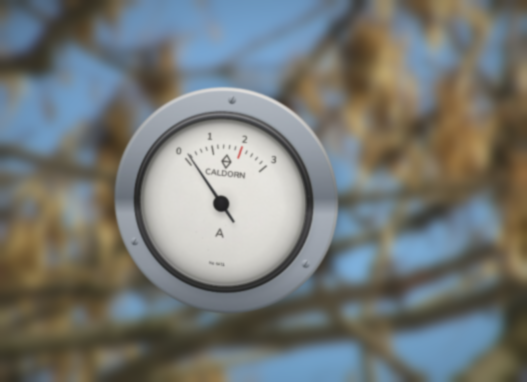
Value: A 0.2
